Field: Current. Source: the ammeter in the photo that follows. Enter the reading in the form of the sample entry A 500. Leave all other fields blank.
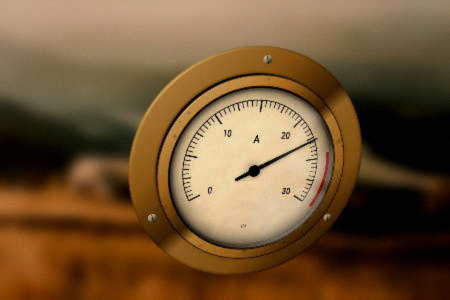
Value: A 22.5
